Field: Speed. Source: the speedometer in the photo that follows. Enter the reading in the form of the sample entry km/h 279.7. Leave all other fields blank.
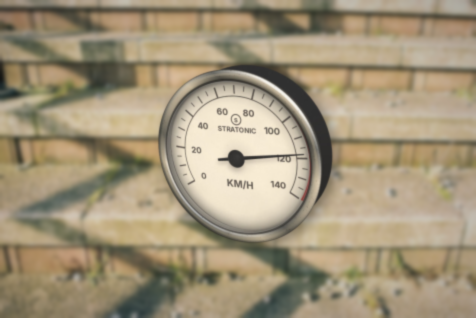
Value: km/h 117.5
